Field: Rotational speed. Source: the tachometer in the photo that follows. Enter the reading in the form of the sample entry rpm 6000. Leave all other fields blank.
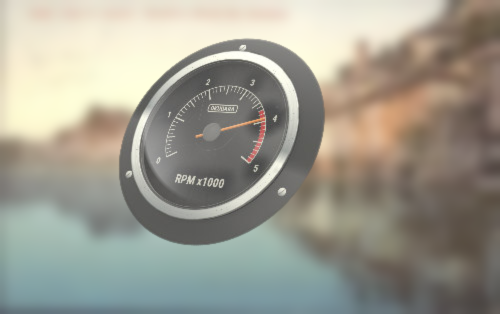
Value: rpm 4000
